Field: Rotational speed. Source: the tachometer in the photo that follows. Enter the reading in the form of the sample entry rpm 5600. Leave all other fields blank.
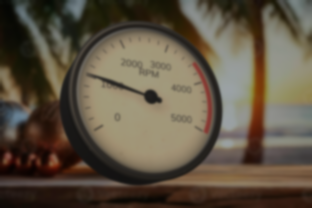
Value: rpm 1000
